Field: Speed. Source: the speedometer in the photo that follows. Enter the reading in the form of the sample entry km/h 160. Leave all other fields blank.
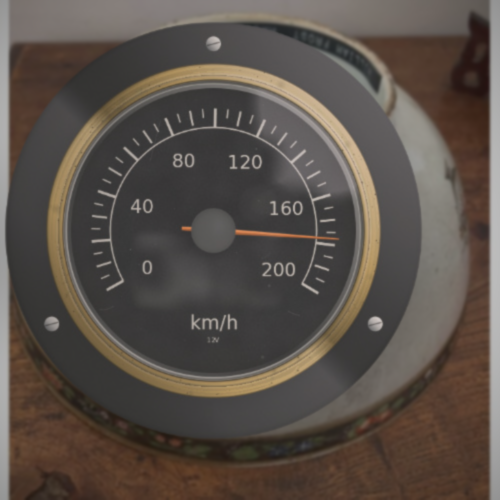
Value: km/h 177.5
